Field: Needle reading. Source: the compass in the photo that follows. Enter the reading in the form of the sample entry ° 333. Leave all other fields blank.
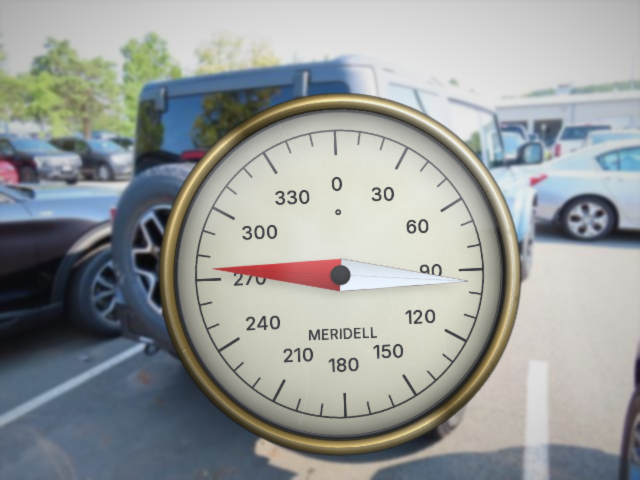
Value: ° 275
